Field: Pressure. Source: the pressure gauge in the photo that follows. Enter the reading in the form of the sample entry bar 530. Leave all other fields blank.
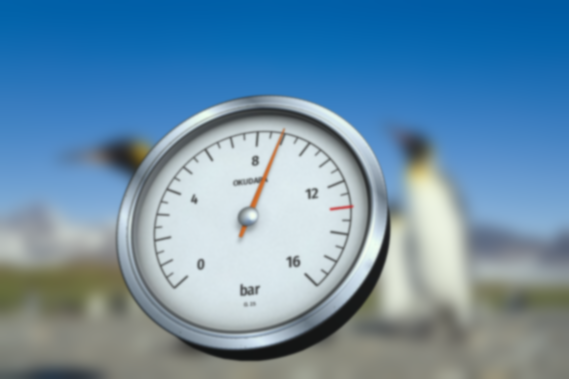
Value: bar 9
